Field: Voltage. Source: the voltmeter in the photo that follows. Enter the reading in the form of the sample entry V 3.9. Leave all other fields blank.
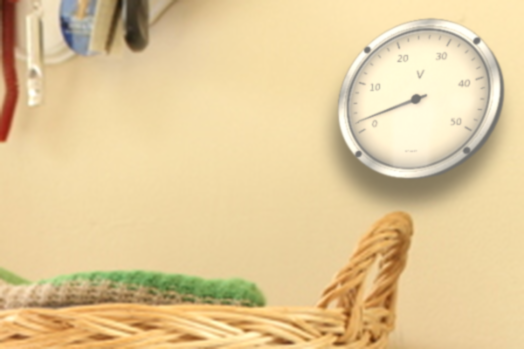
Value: V 2
